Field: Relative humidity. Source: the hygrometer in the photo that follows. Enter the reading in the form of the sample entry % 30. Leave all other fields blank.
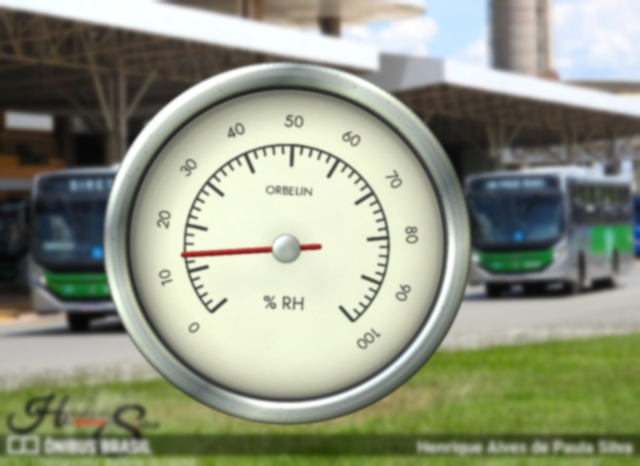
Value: % 14
